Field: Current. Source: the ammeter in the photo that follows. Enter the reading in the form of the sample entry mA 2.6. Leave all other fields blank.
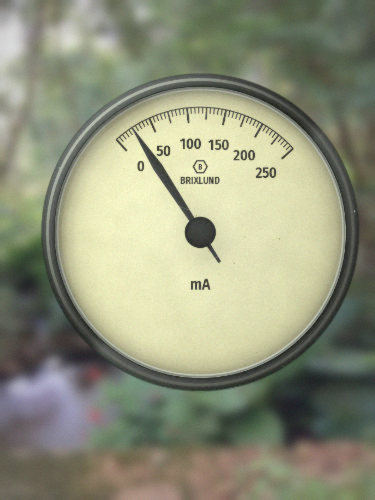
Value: mA 25
